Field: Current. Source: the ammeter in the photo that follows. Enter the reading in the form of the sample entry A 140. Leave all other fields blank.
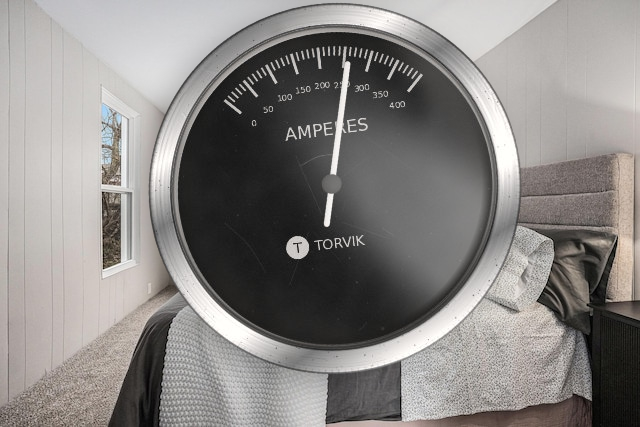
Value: A 260
